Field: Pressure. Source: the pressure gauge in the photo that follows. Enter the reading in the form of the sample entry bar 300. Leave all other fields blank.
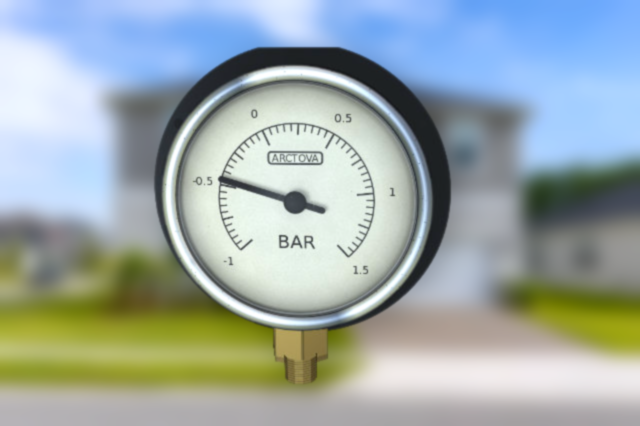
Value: bar -0.45
